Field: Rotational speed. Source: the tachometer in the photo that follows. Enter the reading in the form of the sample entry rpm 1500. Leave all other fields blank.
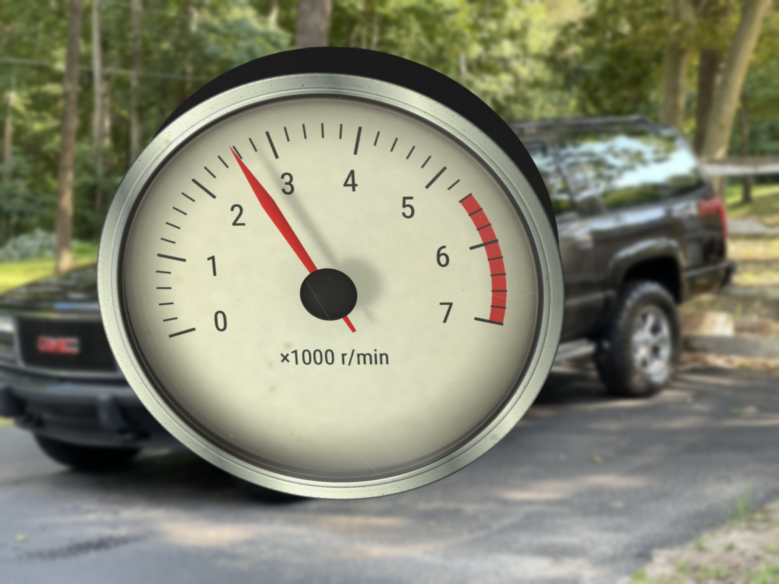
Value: rpm 2600
